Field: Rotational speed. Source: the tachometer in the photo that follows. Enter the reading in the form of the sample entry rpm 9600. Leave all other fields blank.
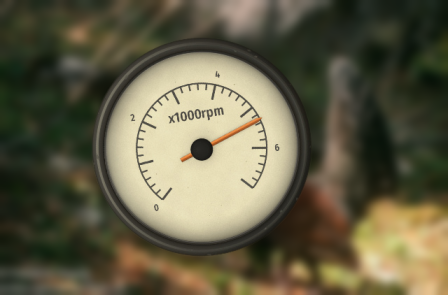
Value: rpm 5300
